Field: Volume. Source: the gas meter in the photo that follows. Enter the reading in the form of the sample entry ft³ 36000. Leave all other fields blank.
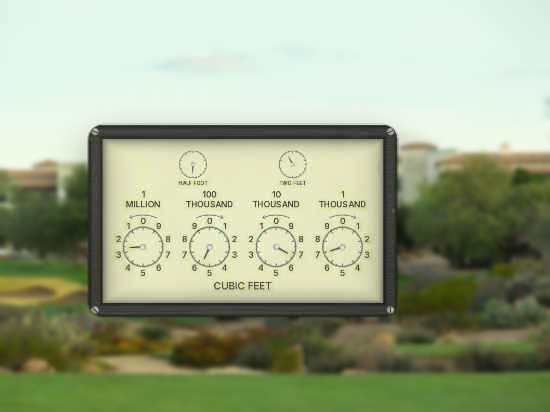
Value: ft³ 256700
